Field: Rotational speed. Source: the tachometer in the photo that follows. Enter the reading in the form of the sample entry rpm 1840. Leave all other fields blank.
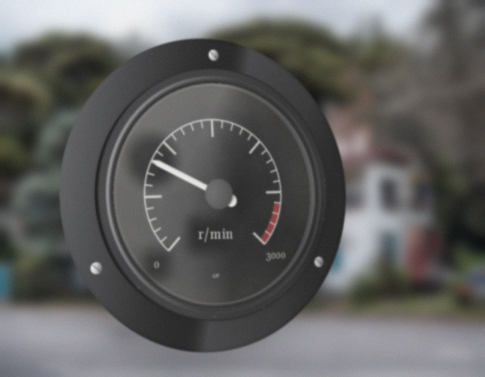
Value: rpm 800
